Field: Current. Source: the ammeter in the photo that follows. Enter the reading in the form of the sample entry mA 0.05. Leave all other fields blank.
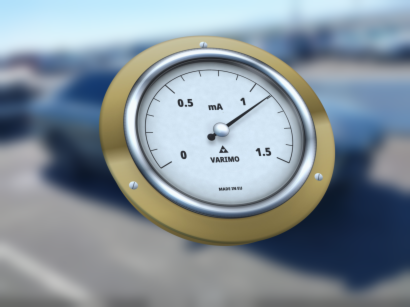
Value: mA 1.1
